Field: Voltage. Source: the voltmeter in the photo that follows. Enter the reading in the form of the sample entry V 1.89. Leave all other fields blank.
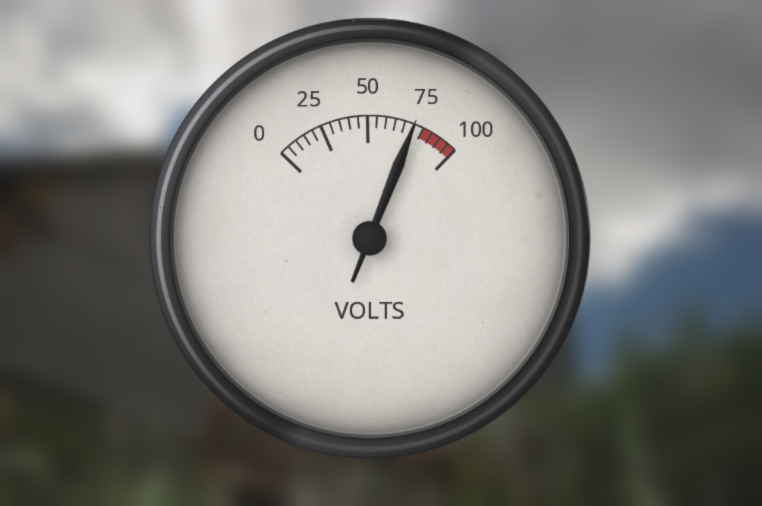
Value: V 75
